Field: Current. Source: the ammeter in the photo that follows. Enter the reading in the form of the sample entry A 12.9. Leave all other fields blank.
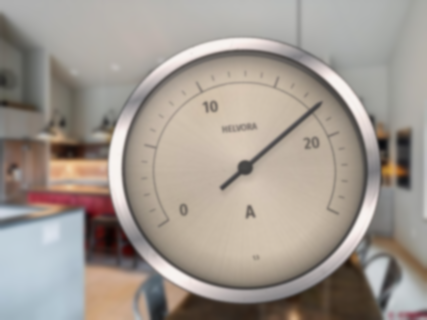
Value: A 18
